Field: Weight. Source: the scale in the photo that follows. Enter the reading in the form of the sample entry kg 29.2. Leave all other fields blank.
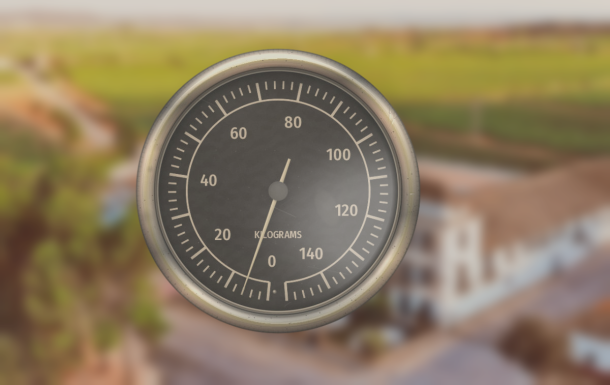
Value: kg 6
